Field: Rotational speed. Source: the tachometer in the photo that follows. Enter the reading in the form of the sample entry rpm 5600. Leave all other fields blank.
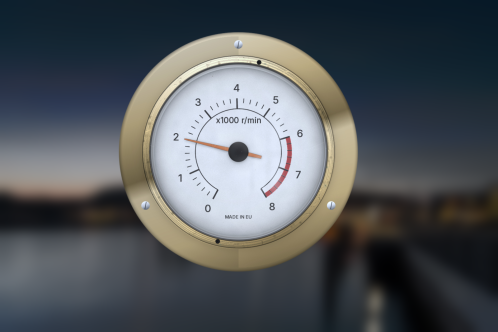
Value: rpm 2000
